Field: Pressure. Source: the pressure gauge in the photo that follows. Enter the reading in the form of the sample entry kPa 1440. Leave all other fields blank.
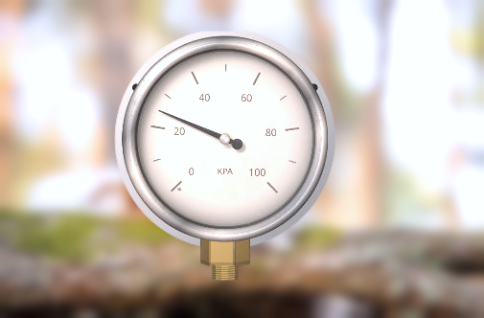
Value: kPa 25
